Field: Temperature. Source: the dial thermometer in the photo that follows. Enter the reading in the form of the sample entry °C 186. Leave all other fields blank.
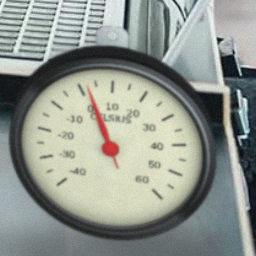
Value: °C 2.5
